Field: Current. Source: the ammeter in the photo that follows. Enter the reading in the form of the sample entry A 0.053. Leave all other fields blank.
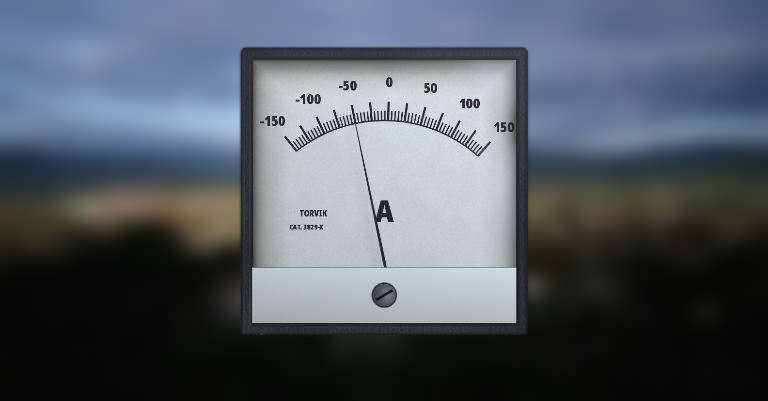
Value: A -50
